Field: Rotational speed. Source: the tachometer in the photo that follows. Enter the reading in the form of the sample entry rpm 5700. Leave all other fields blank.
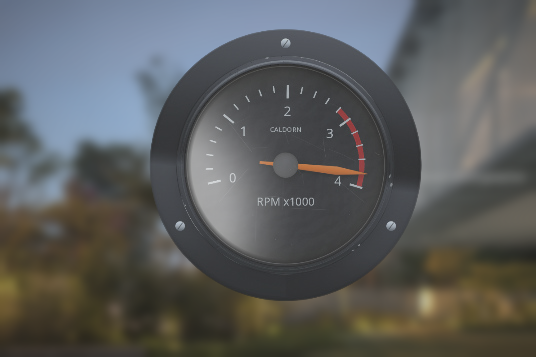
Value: rpm 3800
